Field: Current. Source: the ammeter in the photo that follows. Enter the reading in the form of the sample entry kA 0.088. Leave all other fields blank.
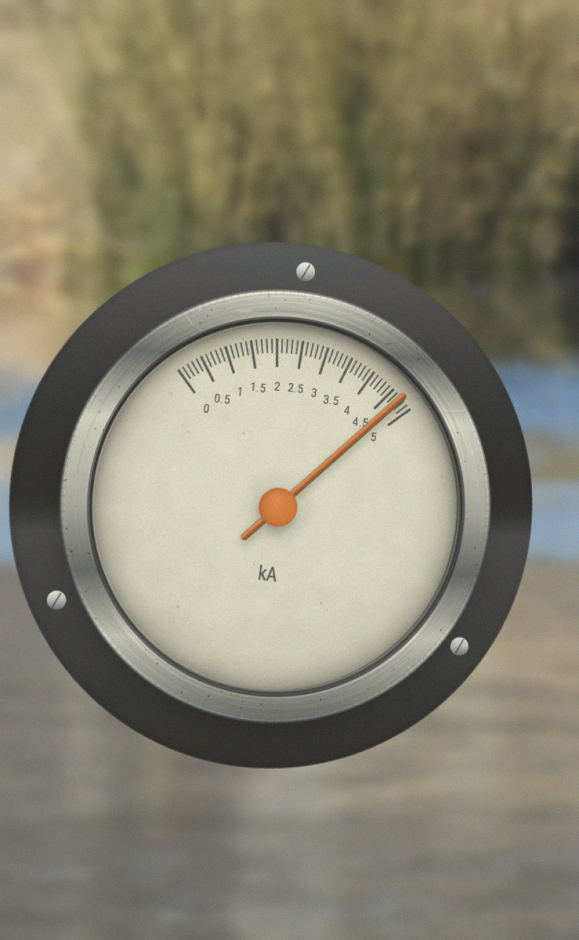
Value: kA 4.7
